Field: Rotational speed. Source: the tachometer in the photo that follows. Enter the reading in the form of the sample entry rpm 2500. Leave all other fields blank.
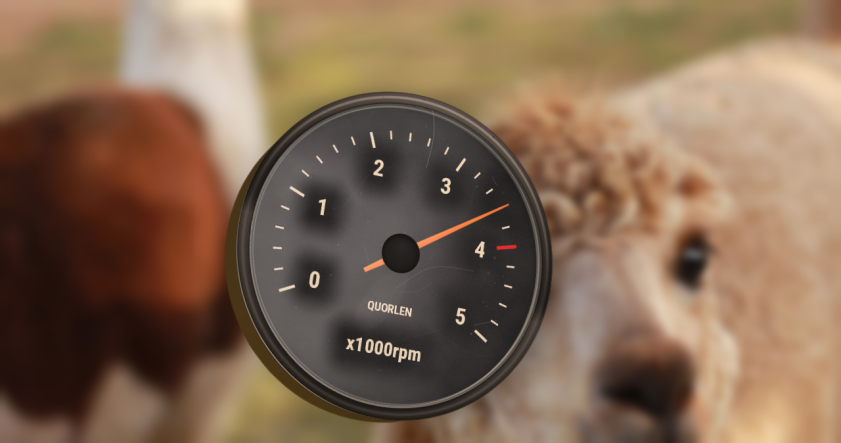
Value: rpm 3600
